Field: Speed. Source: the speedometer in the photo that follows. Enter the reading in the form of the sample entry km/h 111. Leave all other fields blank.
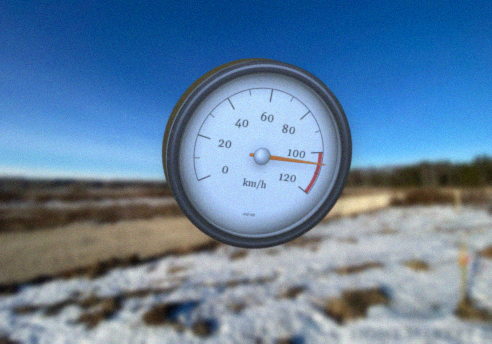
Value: km/h 105
